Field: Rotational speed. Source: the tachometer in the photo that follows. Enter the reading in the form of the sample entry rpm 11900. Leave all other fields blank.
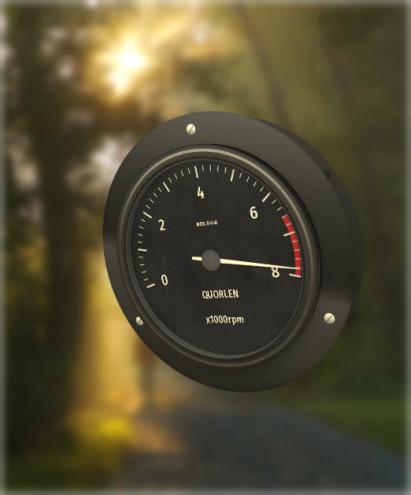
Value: rpm 7800
